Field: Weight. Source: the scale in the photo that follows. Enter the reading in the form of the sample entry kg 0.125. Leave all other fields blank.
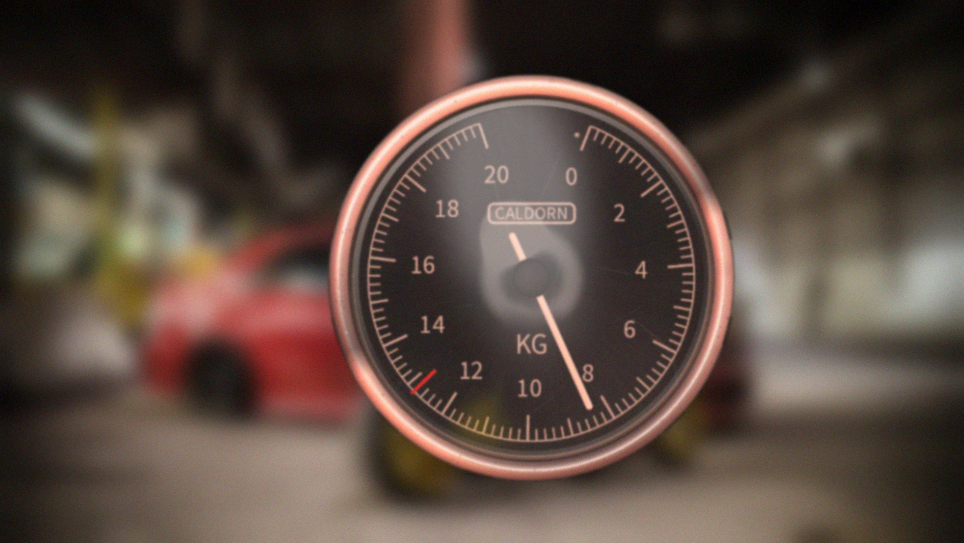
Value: kg 8.4
